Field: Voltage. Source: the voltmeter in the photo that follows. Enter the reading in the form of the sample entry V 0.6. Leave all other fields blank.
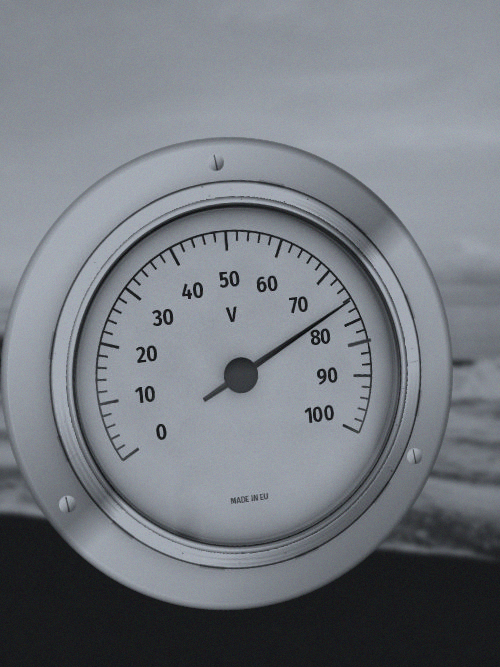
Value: V 76
